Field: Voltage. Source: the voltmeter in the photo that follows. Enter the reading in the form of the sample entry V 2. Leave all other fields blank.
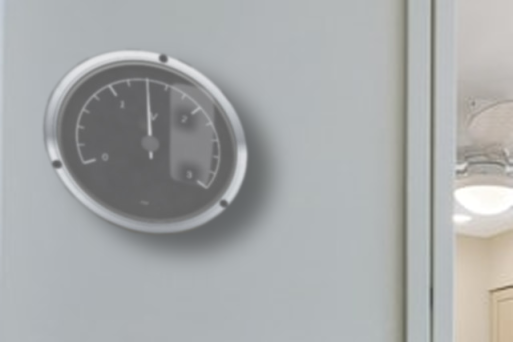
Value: V 1.4
